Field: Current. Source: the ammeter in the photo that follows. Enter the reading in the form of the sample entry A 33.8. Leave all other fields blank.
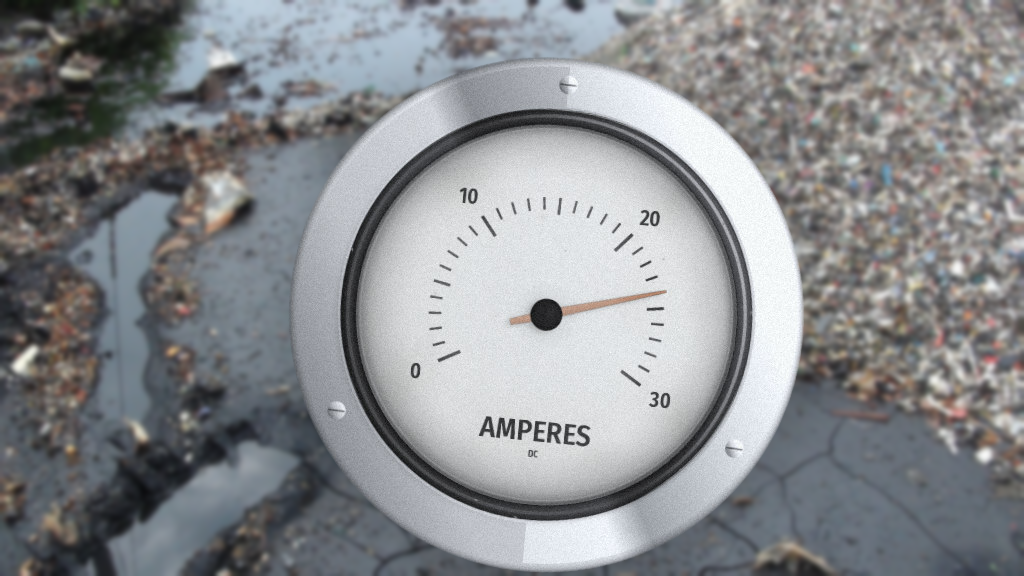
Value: A 24
